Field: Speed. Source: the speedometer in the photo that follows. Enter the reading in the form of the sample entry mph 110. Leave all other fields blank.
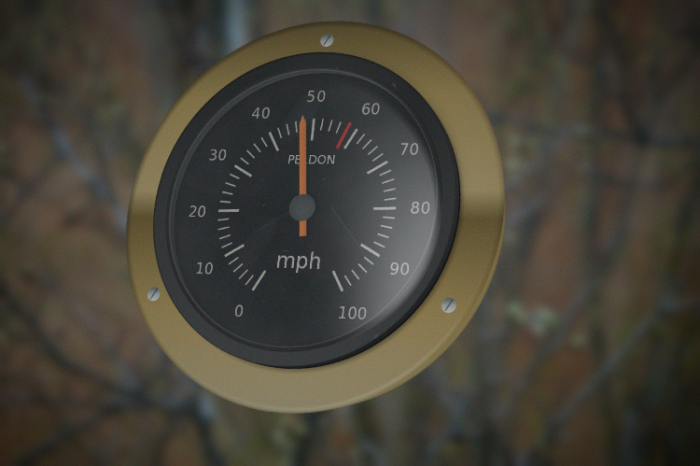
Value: mph 48
